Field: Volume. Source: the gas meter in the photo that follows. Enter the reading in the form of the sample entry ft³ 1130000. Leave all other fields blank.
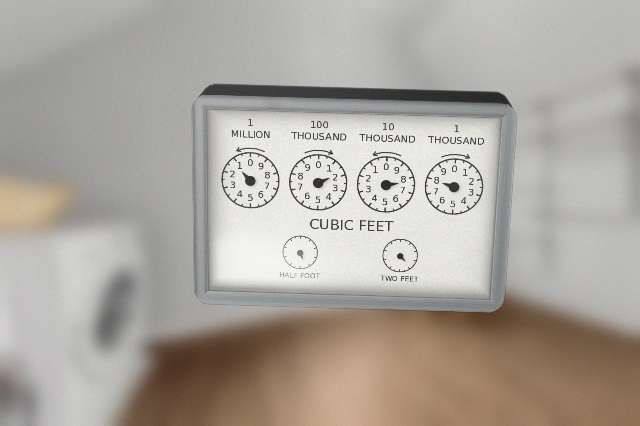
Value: ft³ 117800
